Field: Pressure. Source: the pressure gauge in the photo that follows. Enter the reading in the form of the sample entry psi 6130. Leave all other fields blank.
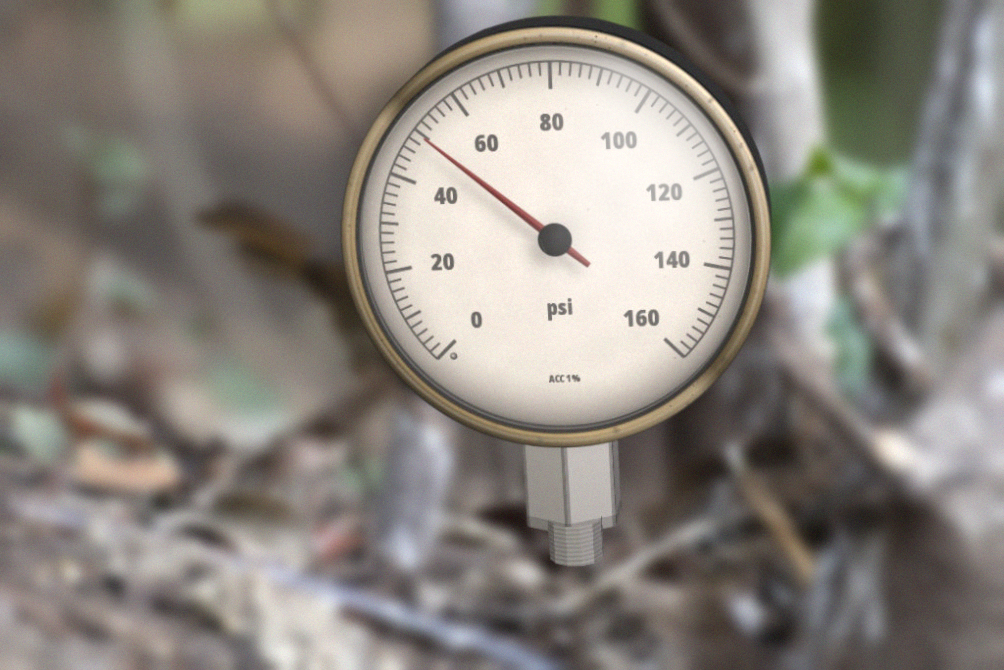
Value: psi 50
